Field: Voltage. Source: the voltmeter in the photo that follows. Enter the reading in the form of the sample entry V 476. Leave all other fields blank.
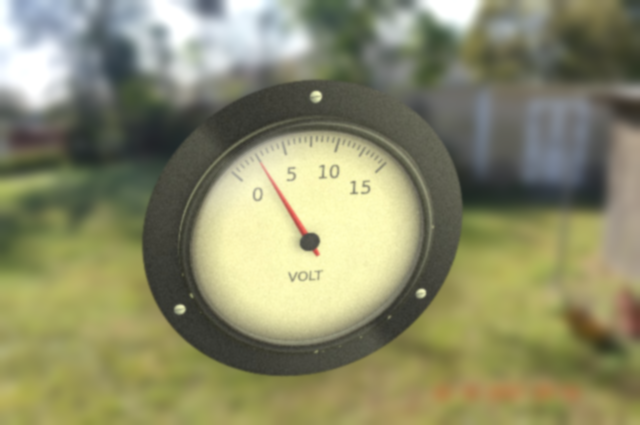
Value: V 2.5
